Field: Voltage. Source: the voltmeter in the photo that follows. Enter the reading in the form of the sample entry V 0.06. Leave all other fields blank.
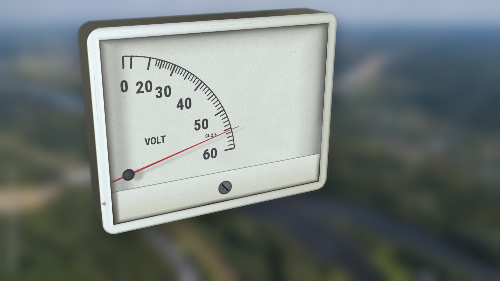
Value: V 55
